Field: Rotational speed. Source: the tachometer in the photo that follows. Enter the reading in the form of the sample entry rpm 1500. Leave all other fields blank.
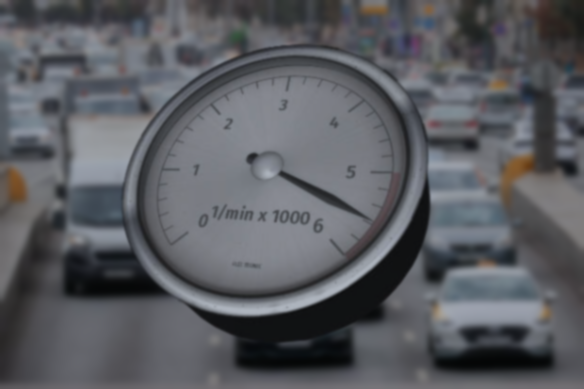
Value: rpm 5600
